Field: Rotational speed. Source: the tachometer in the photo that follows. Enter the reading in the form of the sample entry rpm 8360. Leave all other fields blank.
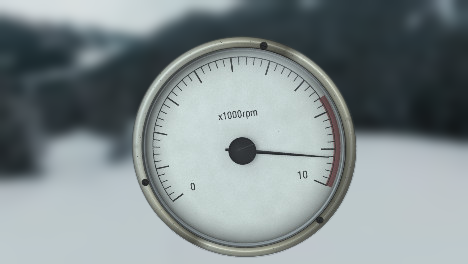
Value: rpm 9200
